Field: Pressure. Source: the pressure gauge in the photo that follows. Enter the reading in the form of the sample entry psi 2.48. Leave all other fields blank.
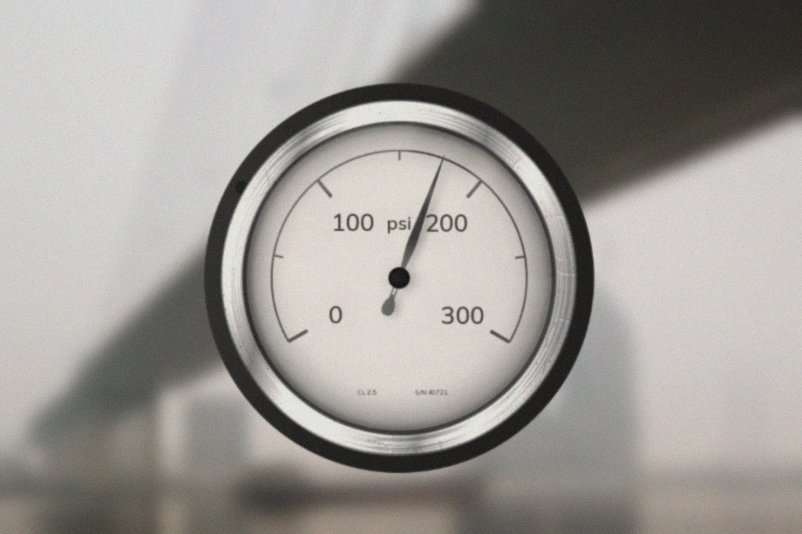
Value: psi 175
